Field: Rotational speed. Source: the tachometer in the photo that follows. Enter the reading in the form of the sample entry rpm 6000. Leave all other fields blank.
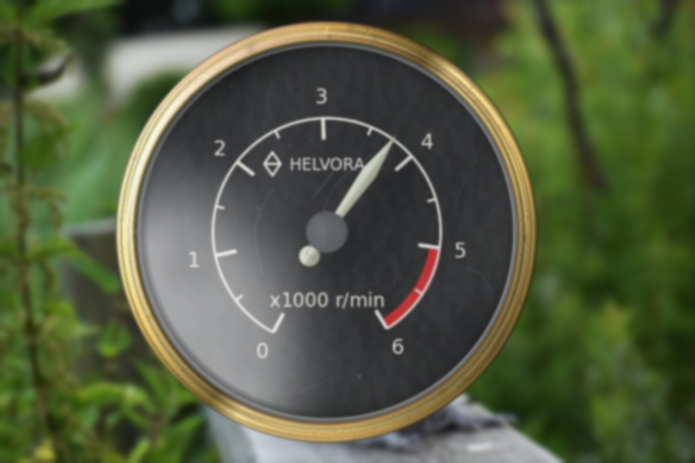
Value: rpm 3750
